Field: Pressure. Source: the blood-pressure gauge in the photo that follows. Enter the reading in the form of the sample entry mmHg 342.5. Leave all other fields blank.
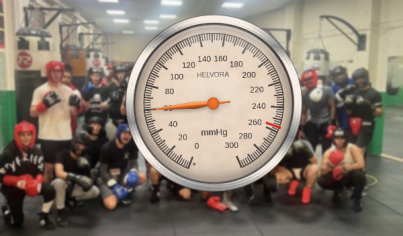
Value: mmHg 60
